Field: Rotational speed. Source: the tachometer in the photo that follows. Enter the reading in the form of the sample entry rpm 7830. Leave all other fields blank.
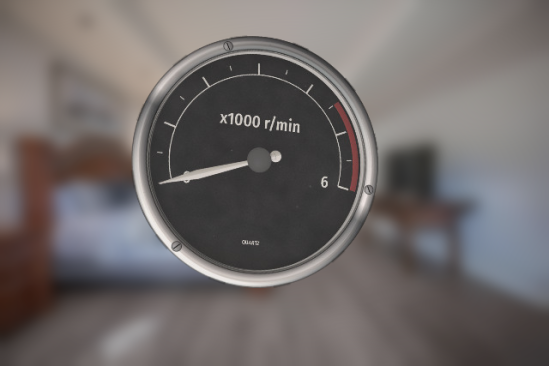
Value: rpm 0
